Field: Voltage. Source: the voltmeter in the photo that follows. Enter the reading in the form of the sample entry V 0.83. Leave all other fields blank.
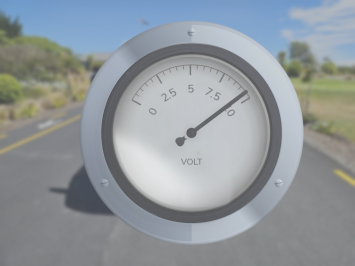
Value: V 9.5
